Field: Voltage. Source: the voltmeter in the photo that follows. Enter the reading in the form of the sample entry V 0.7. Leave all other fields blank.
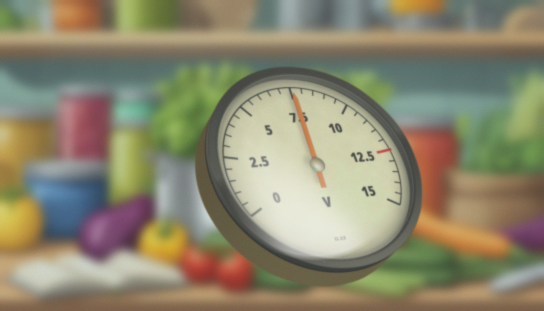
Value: V 7.5
